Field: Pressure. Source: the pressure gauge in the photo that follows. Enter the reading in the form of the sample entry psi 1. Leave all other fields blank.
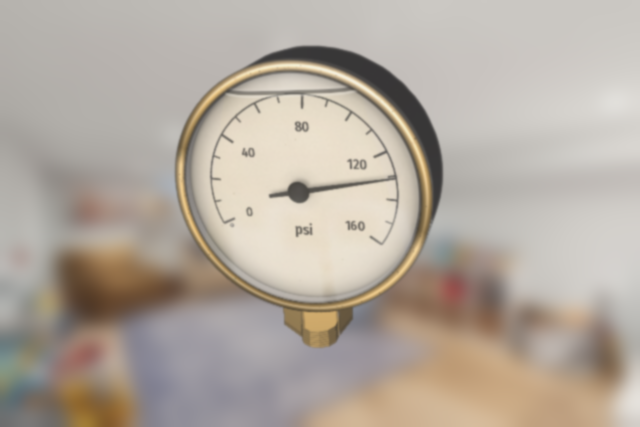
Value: psi 130
